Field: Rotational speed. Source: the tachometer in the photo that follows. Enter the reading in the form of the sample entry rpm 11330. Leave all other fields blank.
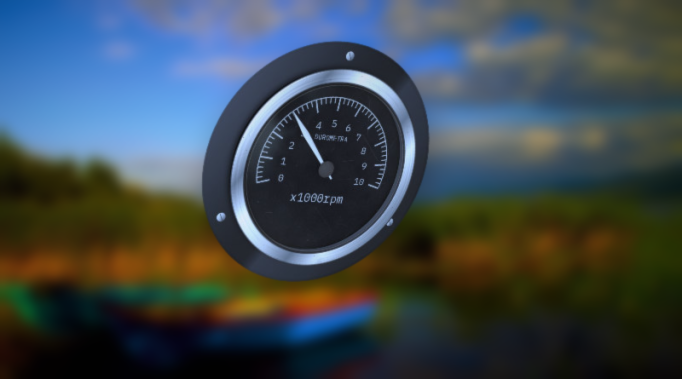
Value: rpm 3000
